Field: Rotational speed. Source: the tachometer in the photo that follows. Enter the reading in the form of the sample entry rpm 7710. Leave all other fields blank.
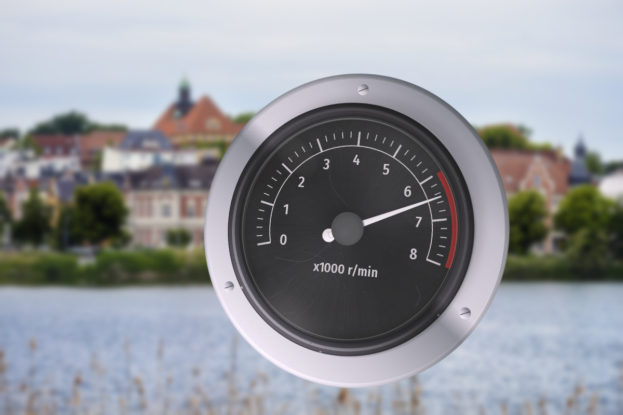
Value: rpm 6500
